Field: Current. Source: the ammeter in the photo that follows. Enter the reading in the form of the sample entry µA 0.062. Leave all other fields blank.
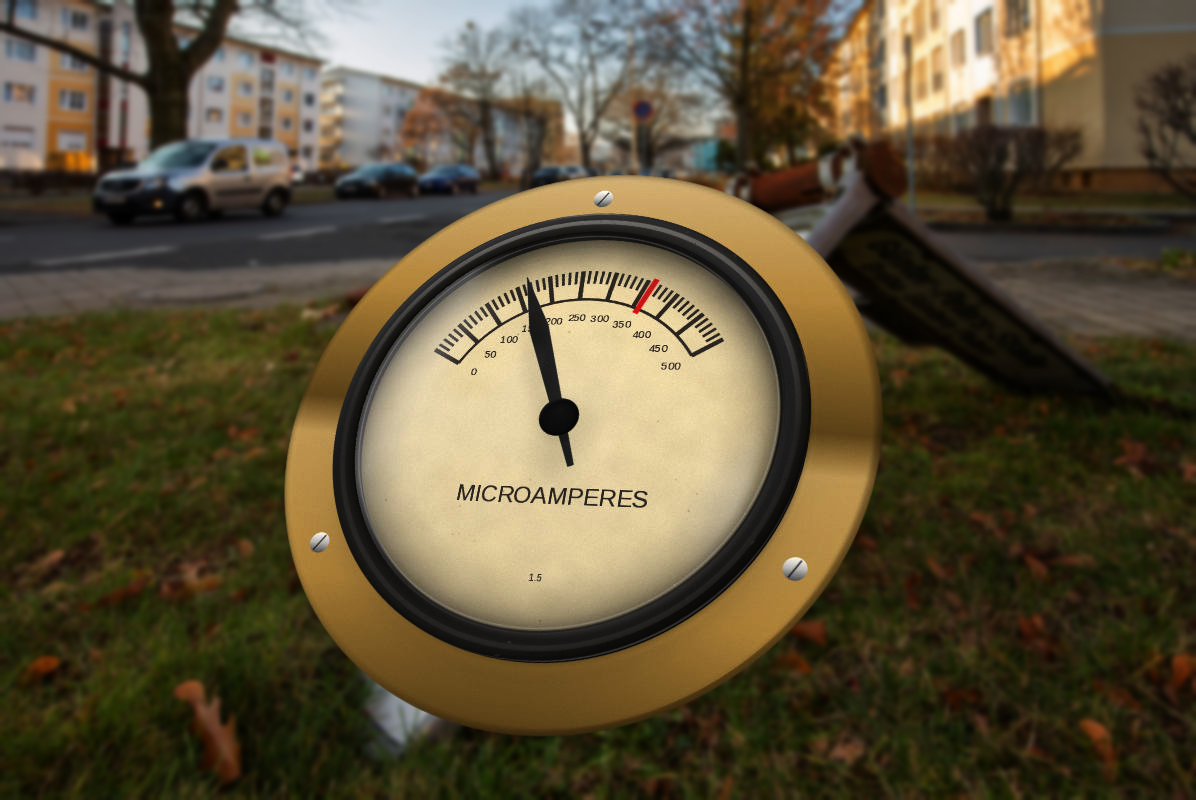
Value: µA 170
